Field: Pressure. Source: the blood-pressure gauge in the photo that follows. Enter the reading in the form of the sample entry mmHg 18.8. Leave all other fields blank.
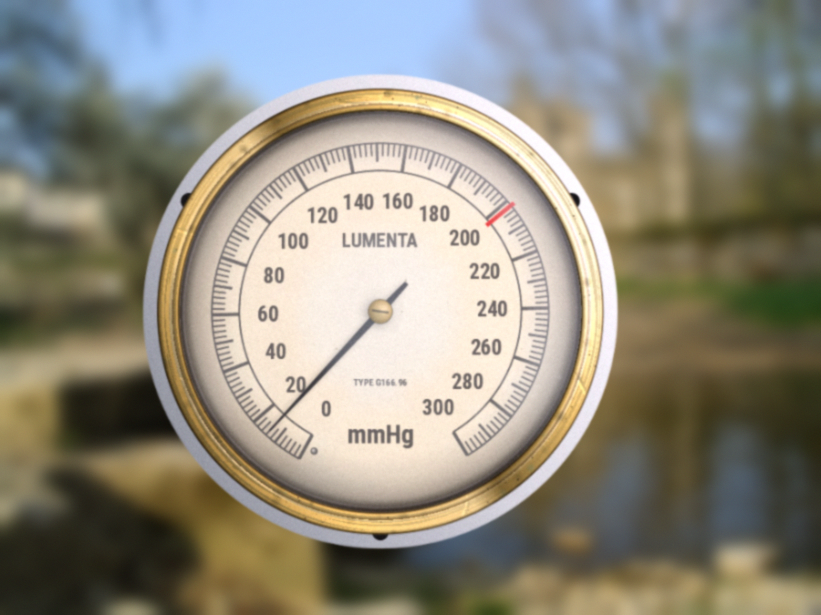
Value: mmHg 14
